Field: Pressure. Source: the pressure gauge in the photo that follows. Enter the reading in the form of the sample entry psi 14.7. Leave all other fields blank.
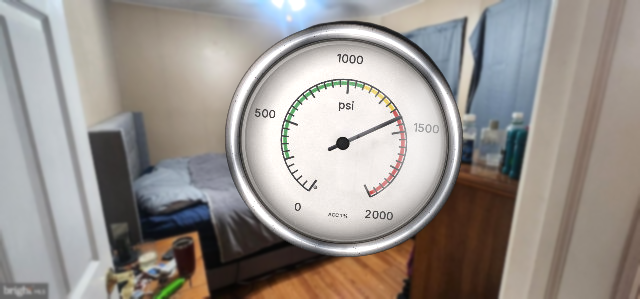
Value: psi 1400
